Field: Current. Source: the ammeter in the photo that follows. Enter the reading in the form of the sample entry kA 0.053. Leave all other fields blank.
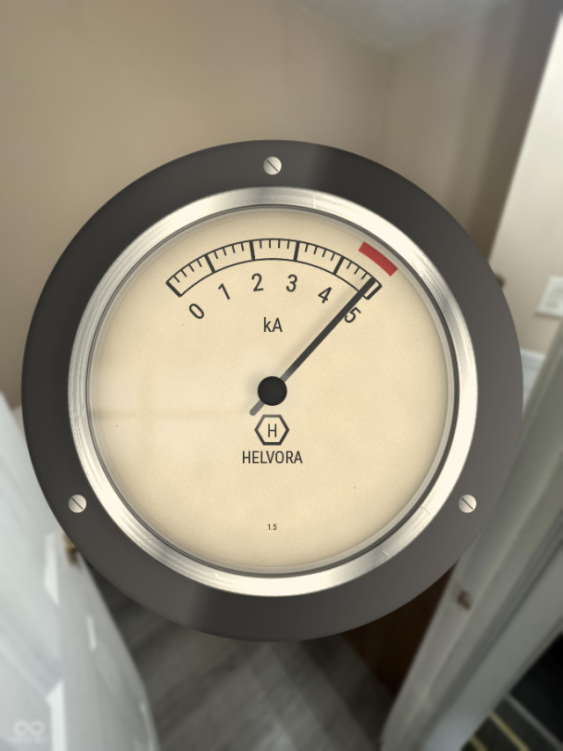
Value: kA 4.8
